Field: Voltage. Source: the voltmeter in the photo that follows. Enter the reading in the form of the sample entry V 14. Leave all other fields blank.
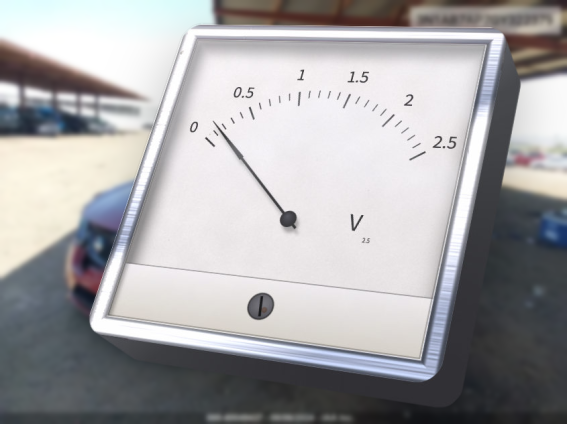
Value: V 0.15
